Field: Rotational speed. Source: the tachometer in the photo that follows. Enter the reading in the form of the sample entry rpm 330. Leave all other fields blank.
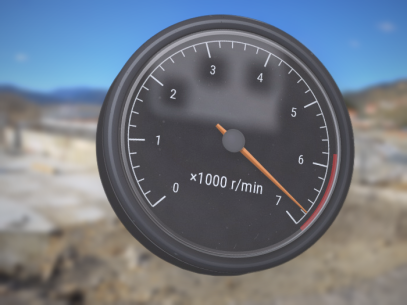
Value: rpm 6800
